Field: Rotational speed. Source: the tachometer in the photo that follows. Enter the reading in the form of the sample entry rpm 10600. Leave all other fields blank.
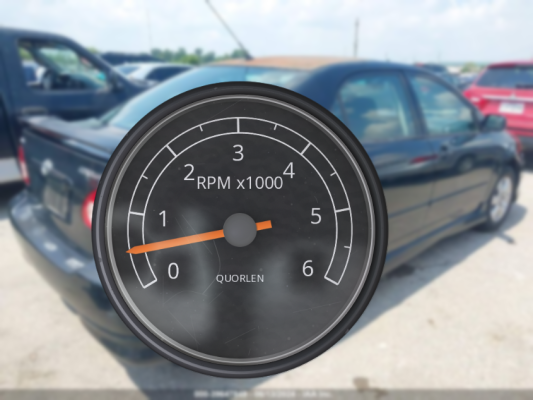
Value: rpm 500
